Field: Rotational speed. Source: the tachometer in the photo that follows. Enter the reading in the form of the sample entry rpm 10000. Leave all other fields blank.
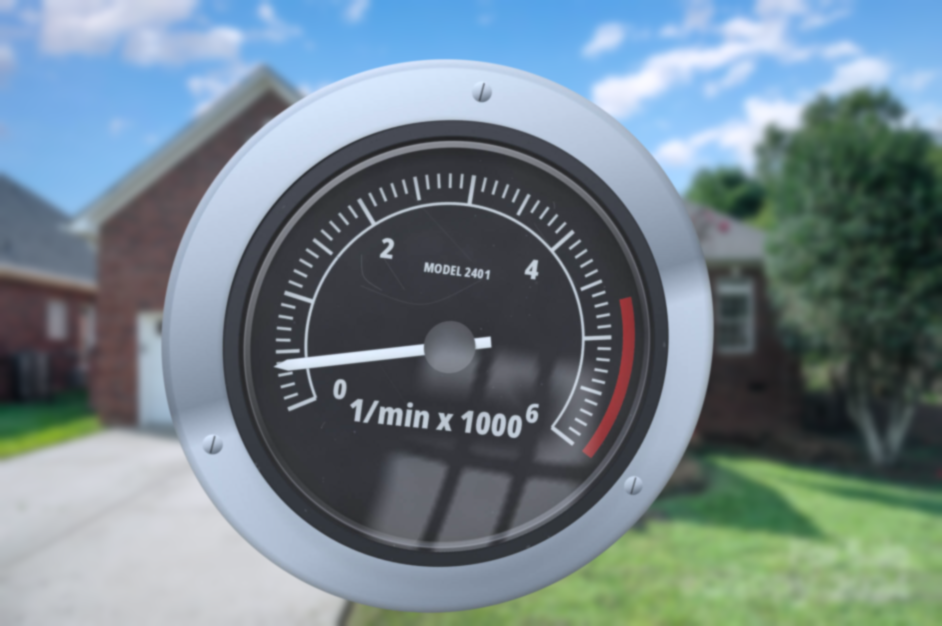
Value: rpm 400
